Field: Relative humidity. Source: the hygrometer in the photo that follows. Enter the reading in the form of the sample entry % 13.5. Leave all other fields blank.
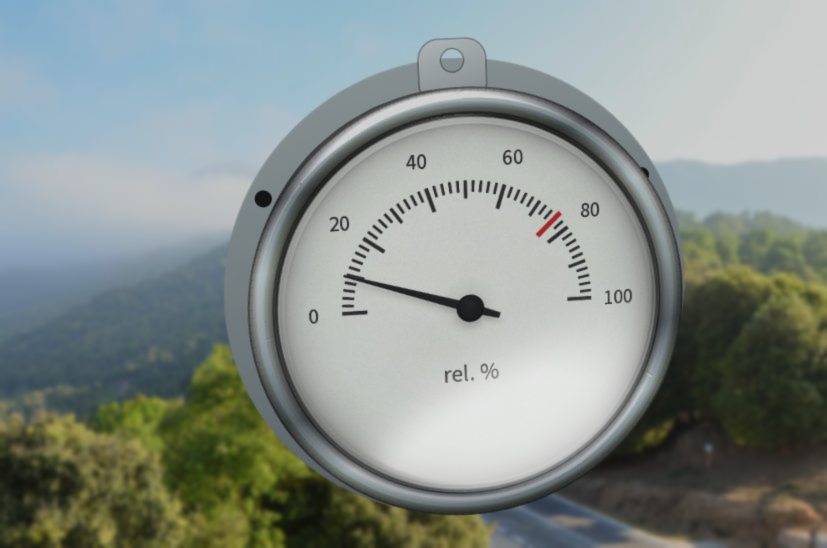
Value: % 10
